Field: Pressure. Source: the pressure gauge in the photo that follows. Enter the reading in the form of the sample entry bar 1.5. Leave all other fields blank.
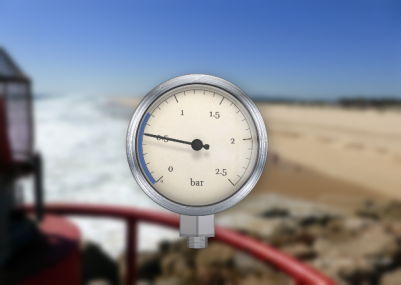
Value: bar 0.5
